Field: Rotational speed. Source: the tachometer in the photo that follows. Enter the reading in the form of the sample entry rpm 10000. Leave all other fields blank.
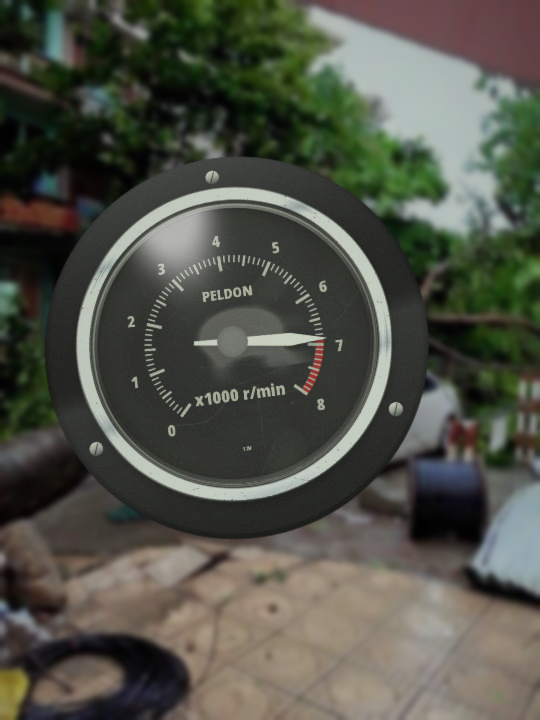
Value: rpm 6900
